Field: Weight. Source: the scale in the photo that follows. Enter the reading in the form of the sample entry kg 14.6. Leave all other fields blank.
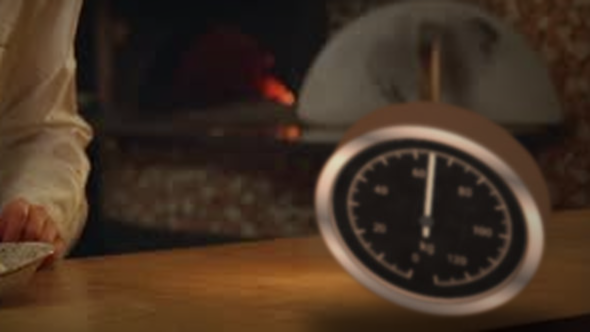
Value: kg 65
